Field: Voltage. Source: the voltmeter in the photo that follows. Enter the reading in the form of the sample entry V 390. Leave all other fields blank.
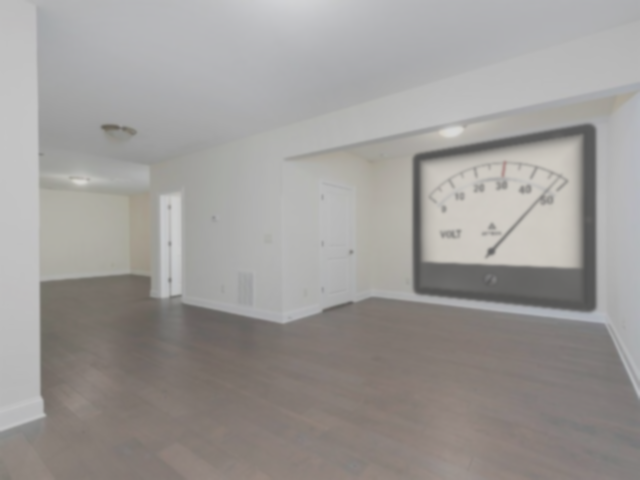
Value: V 47.5
